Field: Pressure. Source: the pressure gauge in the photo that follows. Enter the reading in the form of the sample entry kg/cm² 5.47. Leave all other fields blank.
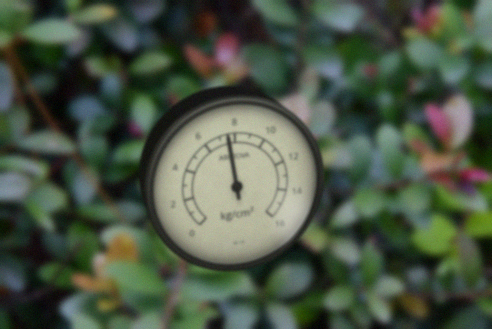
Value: kg/cm² 7.5
